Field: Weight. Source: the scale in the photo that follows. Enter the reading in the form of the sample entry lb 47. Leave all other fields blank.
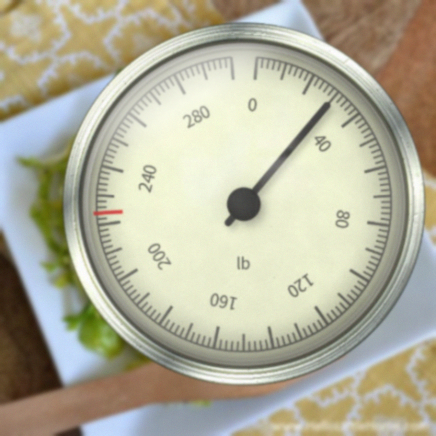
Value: lb 30
